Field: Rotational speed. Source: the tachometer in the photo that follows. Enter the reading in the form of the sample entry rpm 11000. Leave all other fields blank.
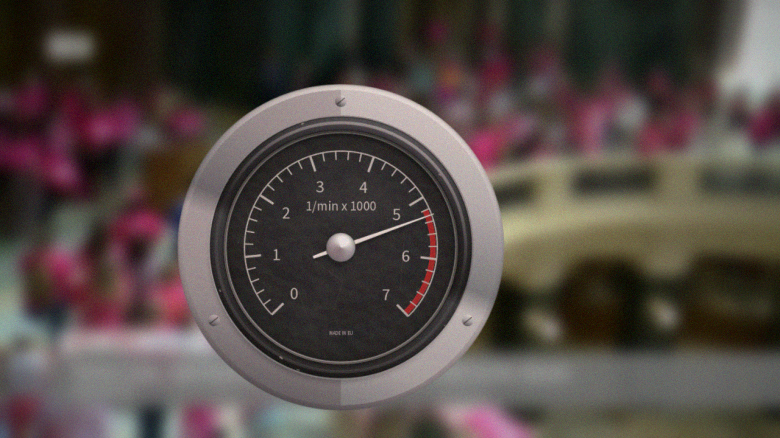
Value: rpm 5300
